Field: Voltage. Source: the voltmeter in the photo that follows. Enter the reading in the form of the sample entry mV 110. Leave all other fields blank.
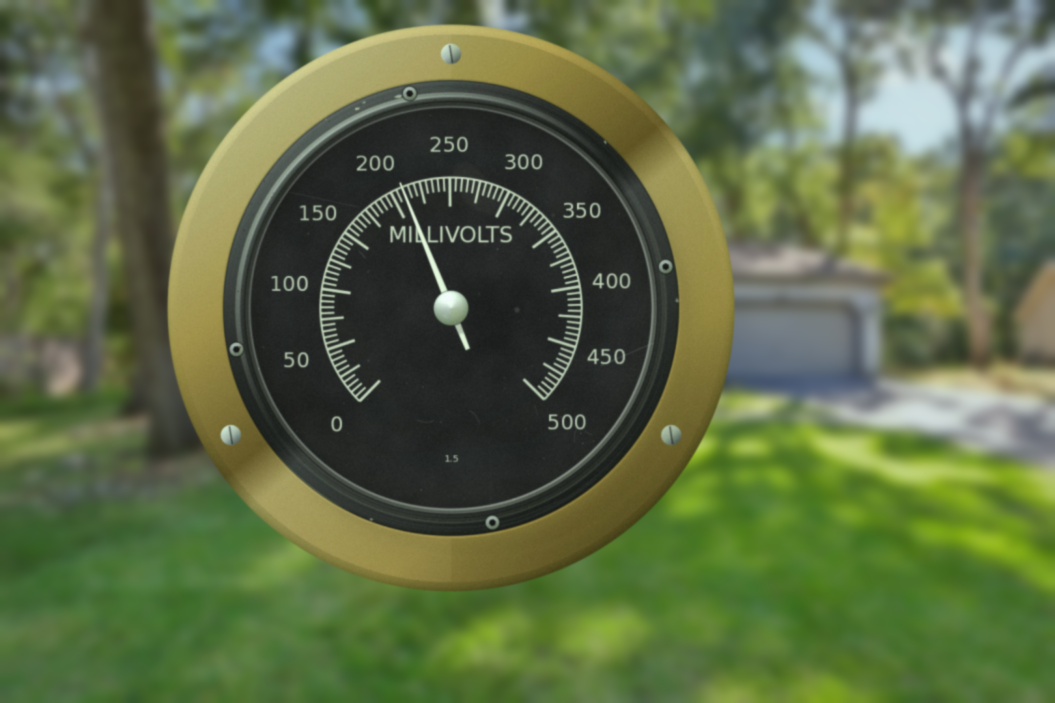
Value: mV 210
